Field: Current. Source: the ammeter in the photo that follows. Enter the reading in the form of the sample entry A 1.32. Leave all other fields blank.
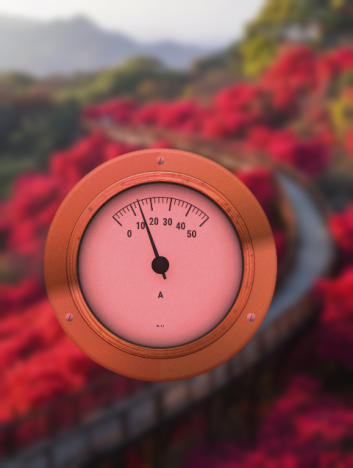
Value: A 14
